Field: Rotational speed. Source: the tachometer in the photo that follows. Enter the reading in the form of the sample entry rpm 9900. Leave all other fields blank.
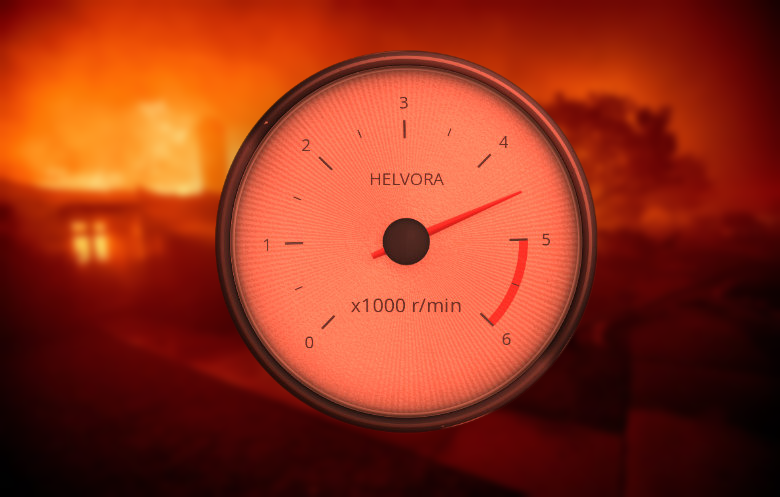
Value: rpm 4500
